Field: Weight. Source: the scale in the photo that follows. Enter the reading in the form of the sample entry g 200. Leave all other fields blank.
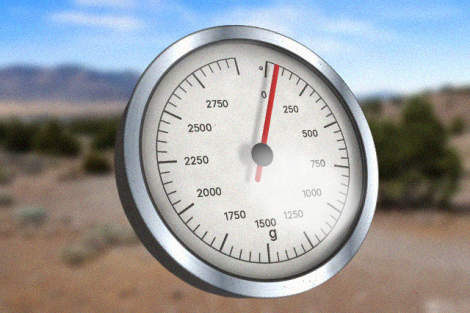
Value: g 50
